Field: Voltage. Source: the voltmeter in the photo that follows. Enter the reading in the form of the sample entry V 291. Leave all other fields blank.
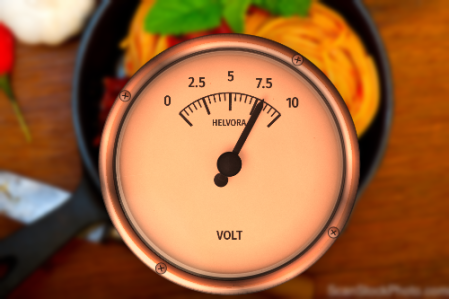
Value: V 8
